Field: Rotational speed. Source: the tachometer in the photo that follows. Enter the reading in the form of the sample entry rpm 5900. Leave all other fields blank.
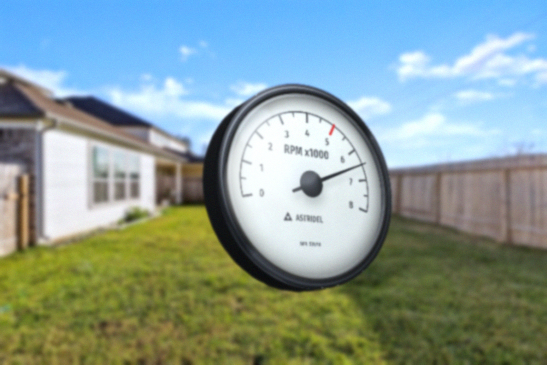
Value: rpm 6500
